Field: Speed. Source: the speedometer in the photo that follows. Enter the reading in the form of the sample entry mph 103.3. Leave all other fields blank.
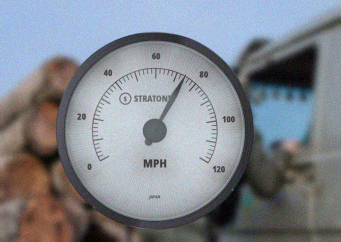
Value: mph 74
